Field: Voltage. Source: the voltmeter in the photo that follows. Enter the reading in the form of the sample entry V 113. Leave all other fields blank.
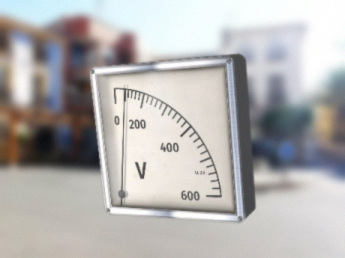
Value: V 100
